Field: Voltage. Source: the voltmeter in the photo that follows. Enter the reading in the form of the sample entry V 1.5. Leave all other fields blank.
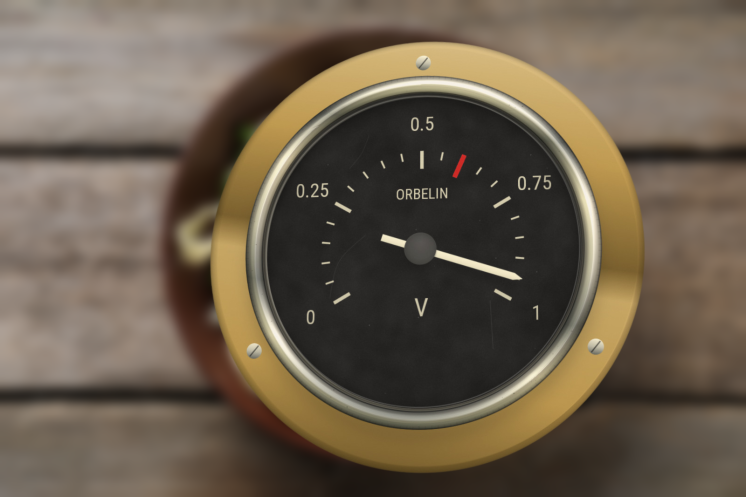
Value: V 0.95
